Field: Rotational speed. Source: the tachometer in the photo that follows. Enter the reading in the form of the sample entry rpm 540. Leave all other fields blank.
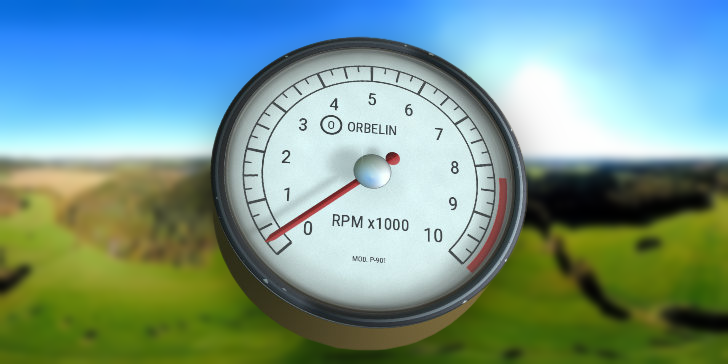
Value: rpm 250
